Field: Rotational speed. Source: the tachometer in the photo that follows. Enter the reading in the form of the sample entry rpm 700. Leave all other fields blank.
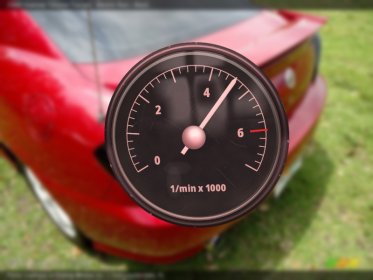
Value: rpm 4600
